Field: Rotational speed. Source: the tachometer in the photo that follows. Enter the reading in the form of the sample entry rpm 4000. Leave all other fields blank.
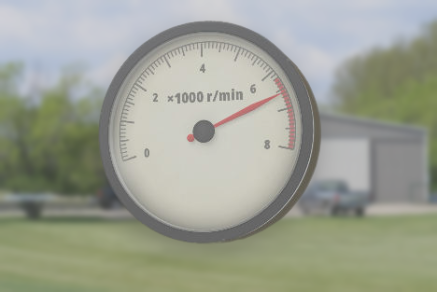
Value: rpm 6600
